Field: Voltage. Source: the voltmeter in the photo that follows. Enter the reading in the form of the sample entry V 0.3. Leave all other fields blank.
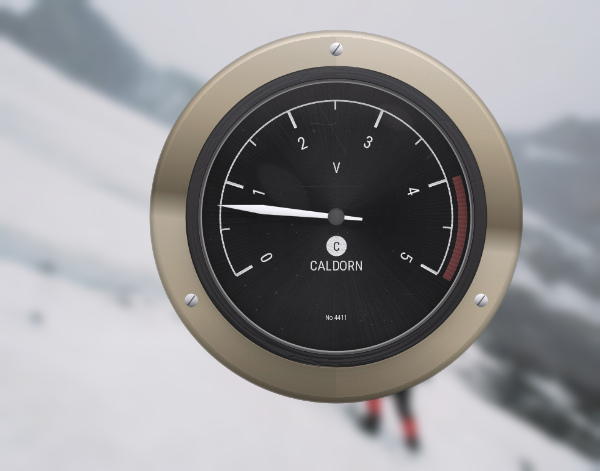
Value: V 0.75
